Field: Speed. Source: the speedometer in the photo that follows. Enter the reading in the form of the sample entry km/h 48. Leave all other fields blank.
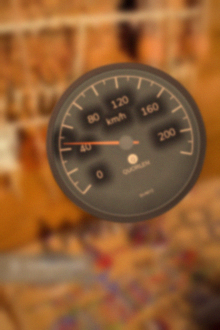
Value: km/h 45
